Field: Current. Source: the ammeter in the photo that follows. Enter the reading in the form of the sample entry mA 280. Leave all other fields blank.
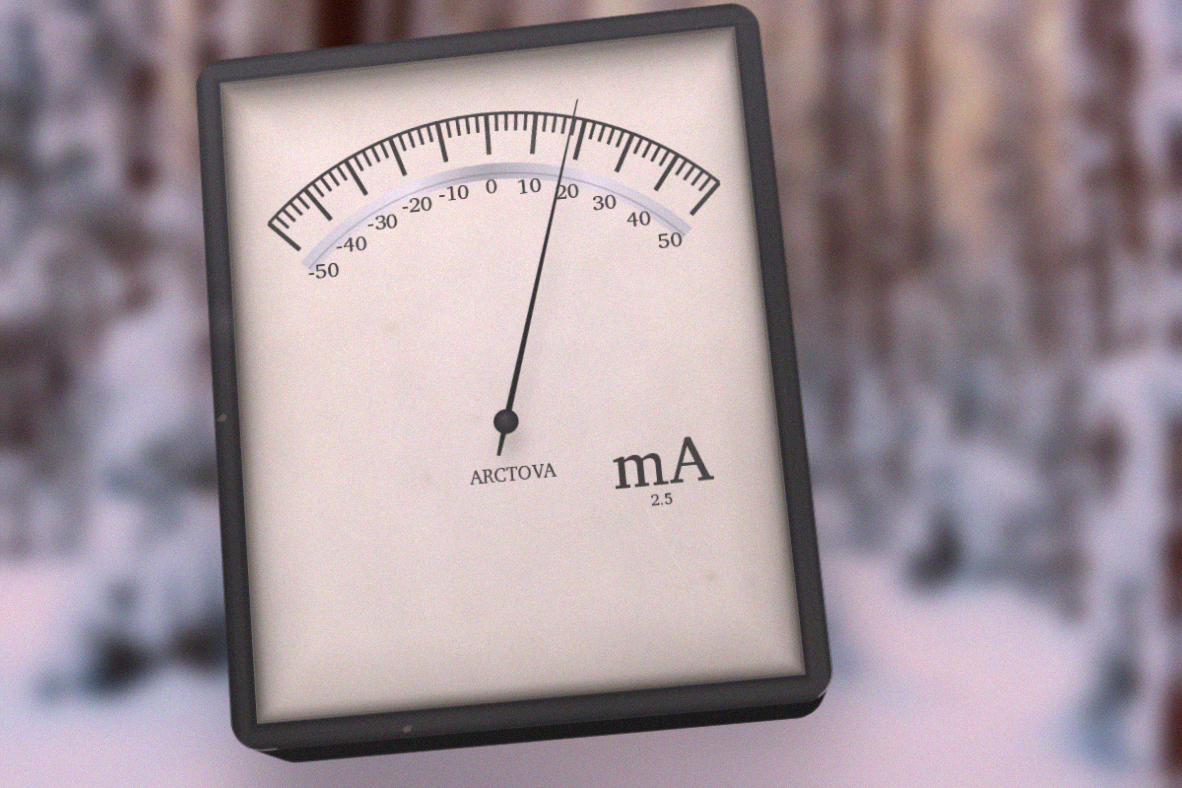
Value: mA 18
